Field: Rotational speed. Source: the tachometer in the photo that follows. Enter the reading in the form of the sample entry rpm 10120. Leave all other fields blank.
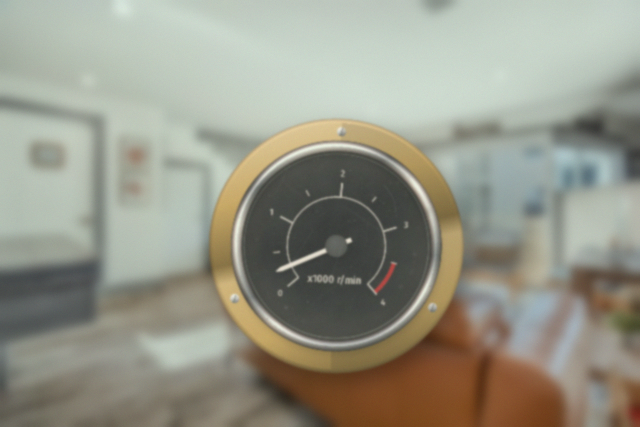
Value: rpm 250
